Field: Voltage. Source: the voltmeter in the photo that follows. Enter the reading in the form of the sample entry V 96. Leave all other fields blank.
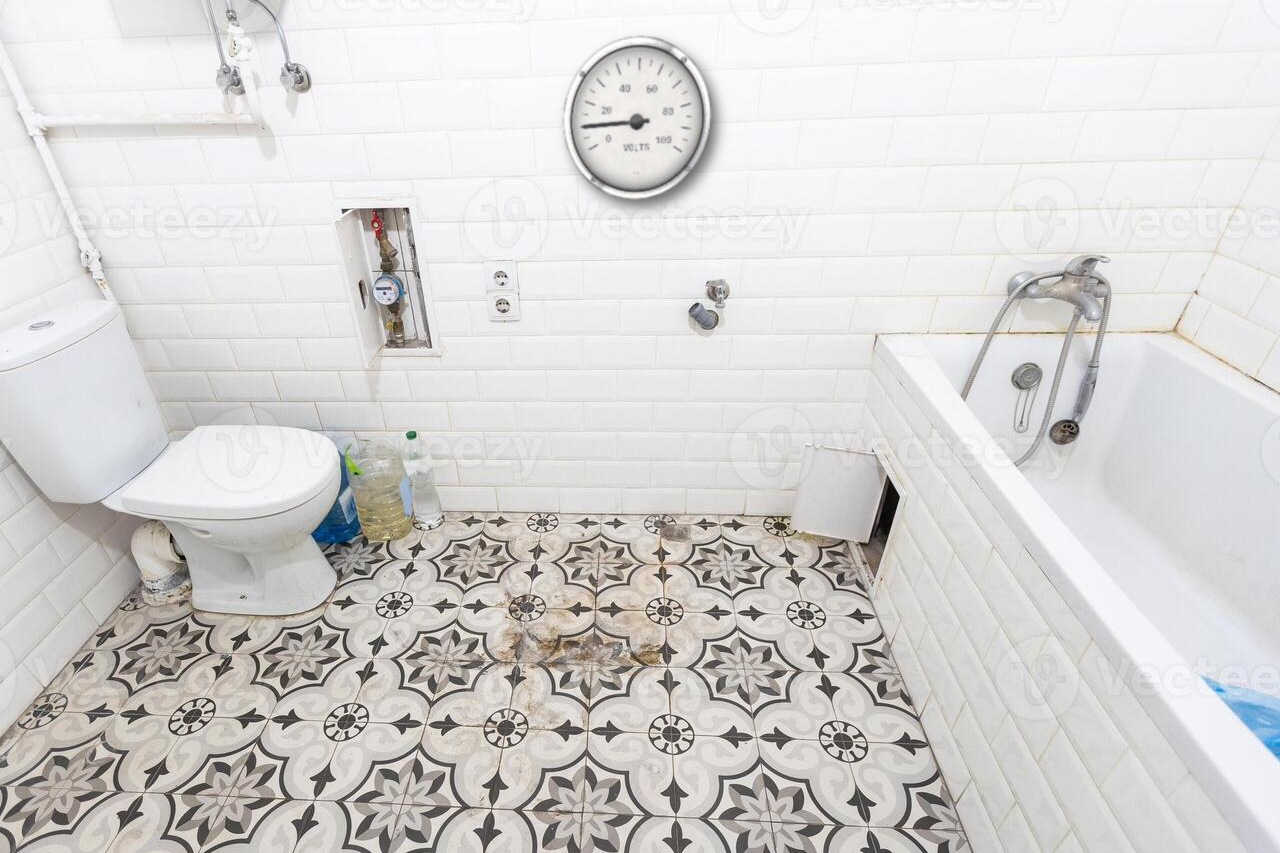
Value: V 10
